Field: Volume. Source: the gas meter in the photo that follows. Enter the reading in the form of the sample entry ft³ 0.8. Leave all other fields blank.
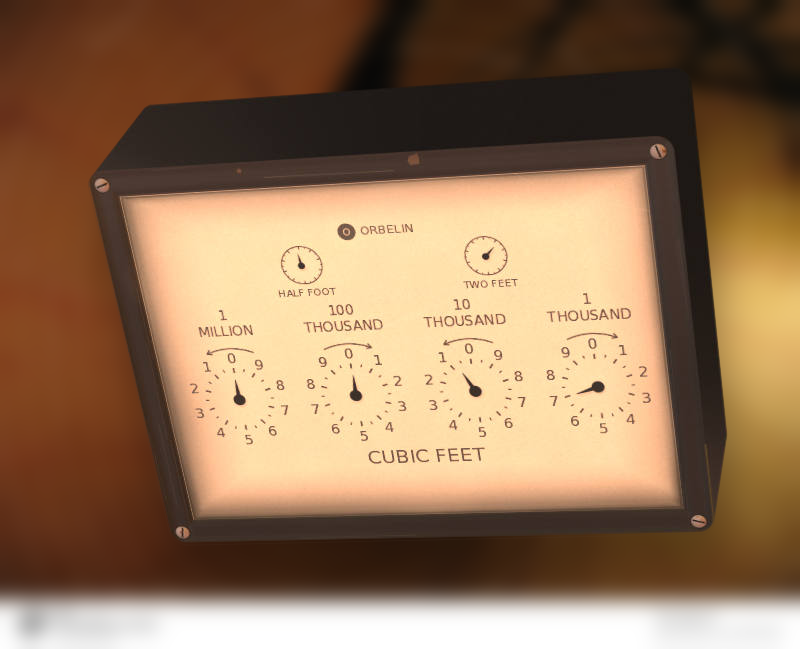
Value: ft³ 700
